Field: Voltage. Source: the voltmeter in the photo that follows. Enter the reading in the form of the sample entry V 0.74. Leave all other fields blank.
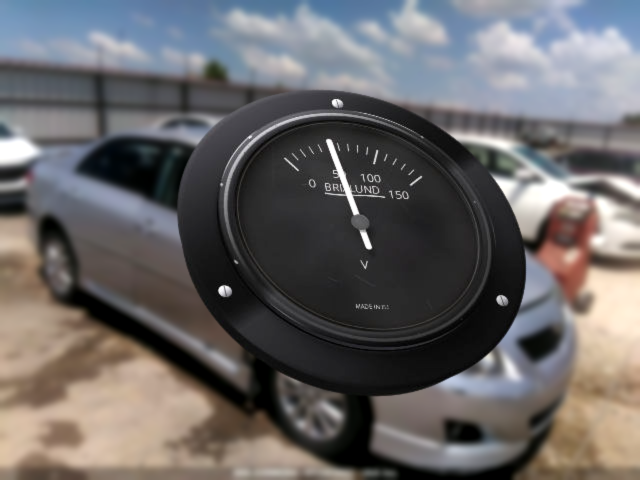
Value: V 50
